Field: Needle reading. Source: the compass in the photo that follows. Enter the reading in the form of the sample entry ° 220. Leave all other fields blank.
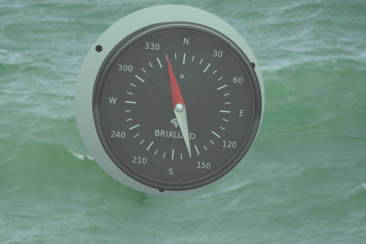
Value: ° 340
